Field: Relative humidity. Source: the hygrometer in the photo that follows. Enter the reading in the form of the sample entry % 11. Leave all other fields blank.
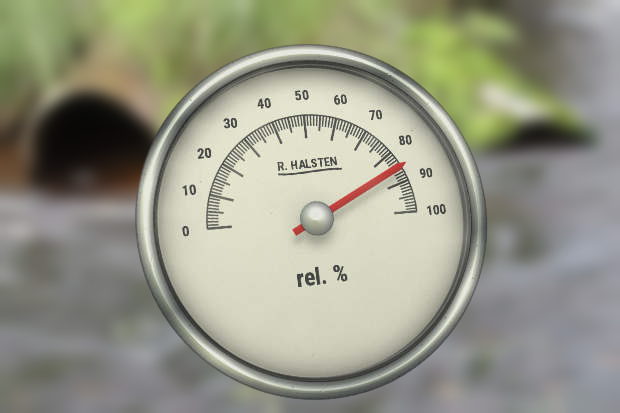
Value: % 85
